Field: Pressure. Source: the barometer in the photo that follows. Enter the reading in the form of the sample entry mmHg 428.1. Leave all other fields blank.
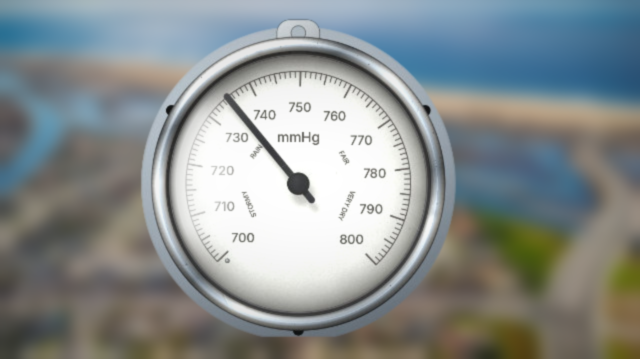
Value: mmHg 735
